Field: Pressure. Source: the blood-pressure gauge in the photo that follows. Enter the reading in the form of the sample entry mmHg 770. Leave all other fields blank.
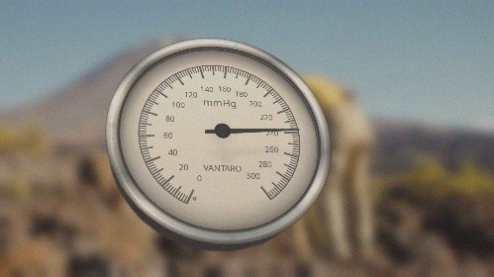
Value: mmHg 240
